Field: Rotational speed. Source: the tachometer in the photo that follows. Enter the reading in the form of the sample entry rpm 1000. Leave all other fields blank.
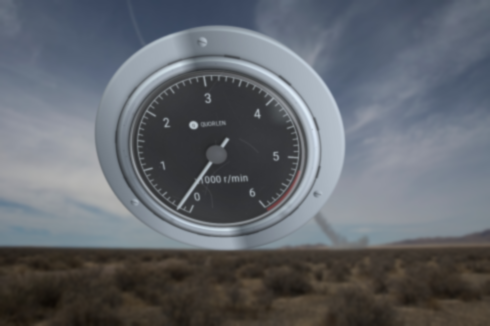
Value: rpm 200
